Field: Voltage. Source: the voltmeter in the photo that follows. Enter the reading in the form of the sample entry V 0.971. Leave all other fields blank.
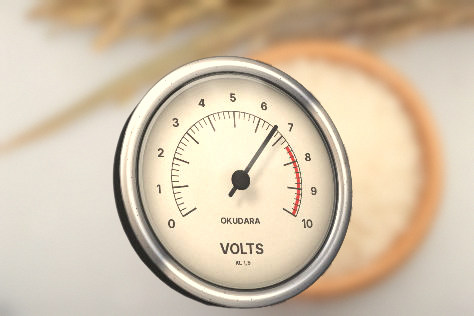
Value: V 6.6
